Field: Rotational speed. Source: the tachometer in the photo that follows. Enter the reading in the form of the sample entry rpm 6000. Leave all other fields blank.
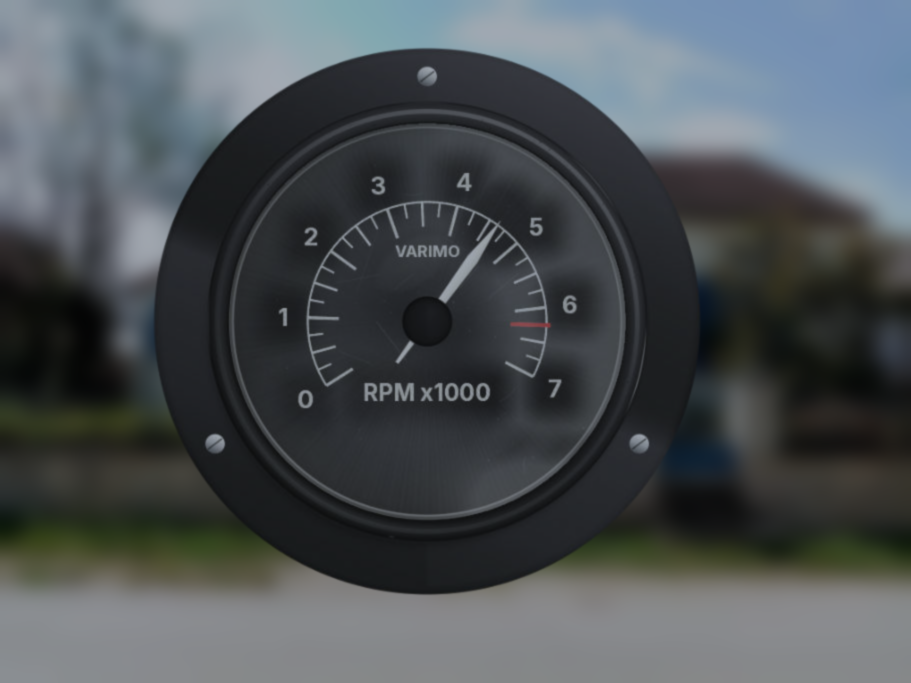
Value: rpm 4625
